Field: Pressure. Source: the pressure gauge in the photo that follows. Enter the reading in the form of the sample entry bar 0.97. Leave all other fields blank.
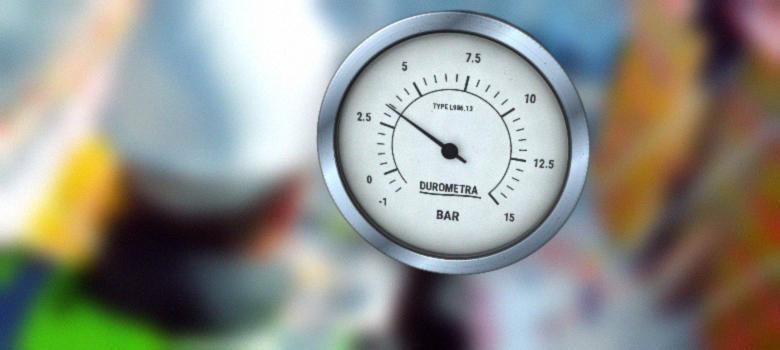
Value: bar 3.5
